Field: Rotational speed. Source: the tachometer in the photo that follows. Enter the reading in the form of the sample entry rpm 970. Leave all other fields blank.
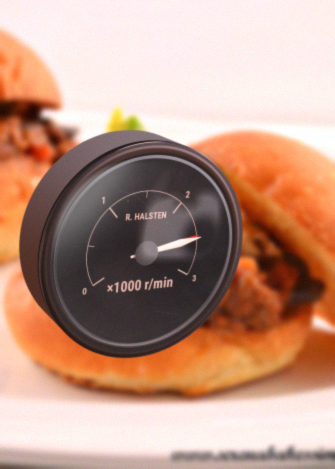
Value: rpm 2500
